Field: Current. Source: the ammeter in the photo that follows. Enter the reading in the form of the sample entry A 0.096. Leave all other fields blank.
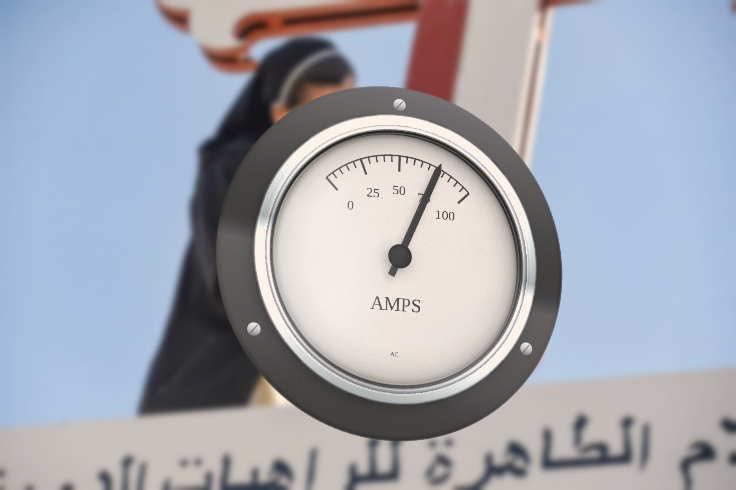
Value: A 75
